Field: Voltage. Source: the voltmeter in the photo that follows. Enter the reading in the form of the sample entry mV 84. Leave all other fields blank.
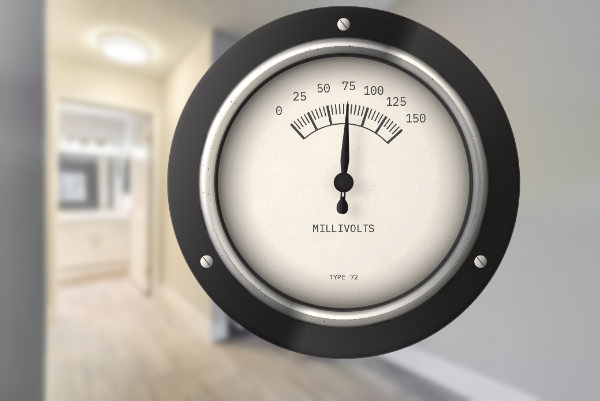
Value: mV 75
